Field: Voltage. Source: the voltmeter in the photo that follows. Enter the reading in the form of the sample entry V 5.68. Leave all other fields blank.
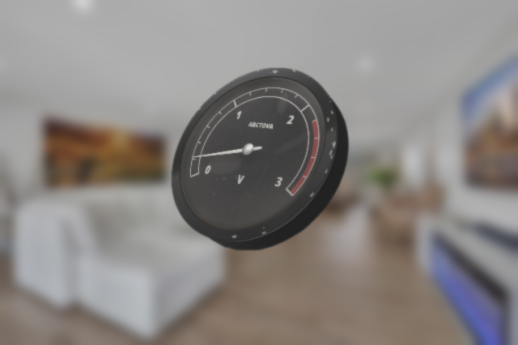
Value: V 0.2
